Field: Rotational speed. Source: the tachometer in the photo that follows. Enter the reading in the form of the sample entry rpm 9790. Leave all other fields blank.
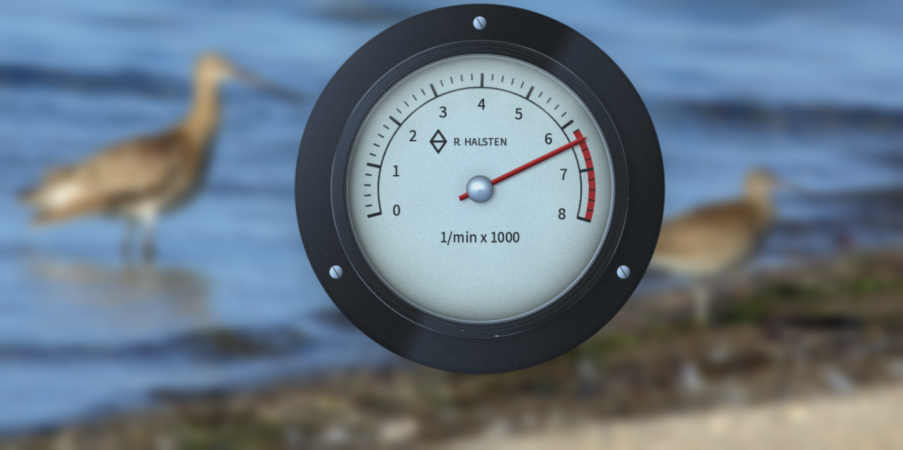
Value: rpm 6400
